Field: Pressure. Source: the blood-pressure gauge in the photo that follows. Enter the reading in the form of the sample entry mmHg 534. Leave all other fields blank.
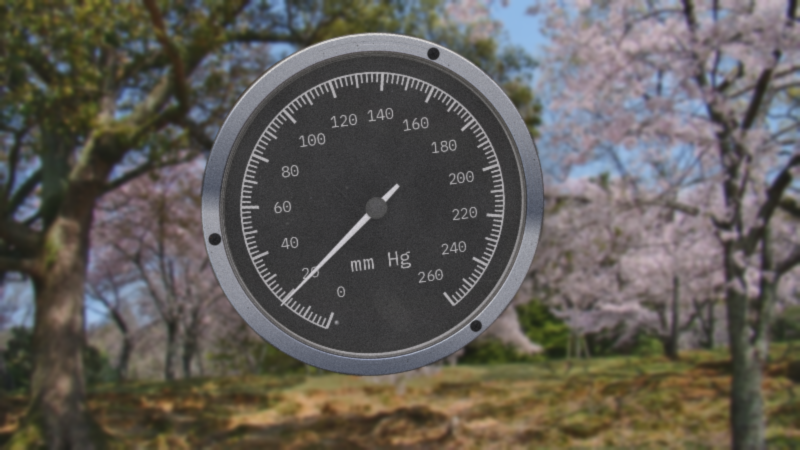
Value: mmHg 20
